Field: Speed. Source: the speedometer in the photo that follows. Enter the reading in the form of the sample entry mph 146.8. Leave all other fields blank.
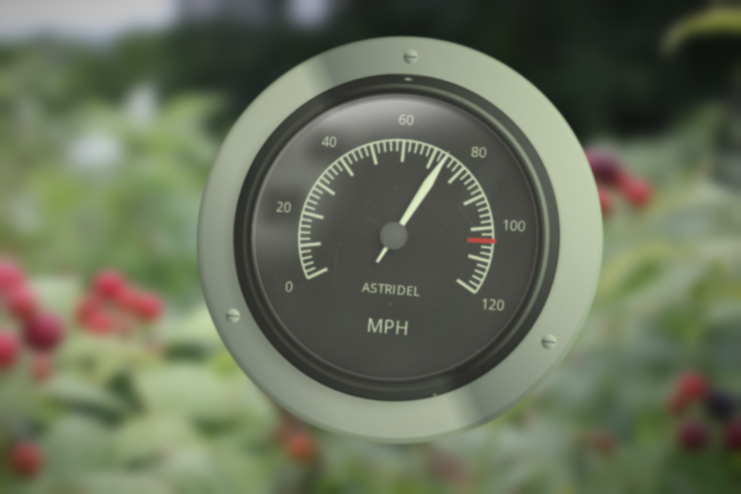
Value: mph 74
